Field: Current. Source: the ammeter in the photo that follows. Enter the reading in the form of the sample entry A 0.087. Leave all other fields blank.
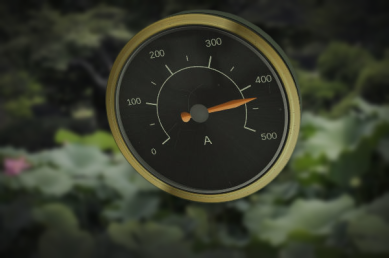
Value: A 425
